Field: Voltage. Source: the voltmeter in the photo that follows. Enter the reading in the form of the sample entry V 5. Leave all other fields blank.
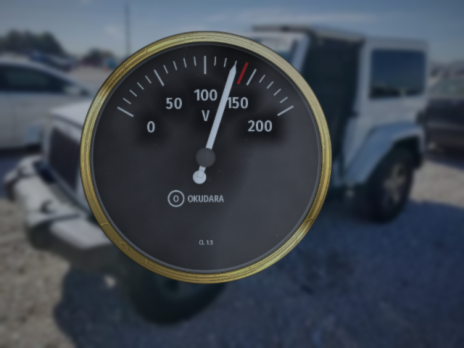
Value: V 130
